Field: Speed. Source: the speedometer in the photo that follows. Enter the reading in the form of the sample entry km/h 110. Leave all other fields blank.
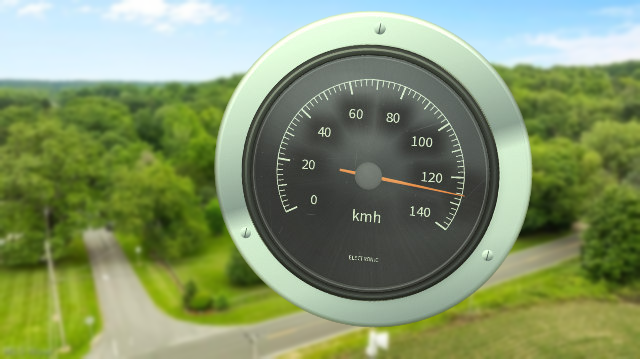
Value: km/h 126
